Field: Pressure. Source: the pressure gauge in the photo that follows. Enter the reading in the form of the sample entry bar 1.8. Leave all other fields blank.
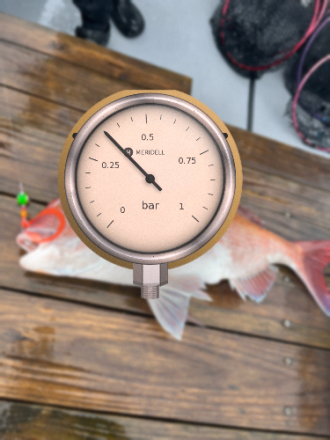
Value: bar 0.35
